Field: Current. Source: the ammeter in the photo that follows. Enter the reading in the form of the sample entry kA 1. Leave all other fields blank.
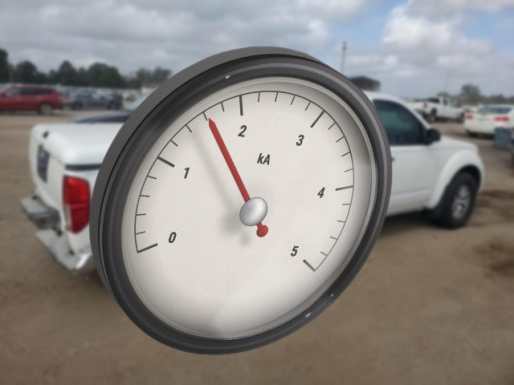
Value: kA 1.6
